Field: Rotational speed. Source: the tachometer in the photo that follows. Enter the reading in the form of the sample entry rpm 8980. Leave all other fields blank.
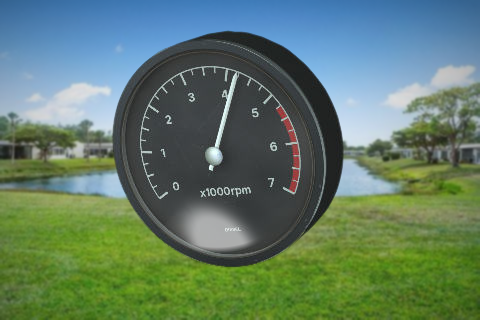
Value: rpm 4250
